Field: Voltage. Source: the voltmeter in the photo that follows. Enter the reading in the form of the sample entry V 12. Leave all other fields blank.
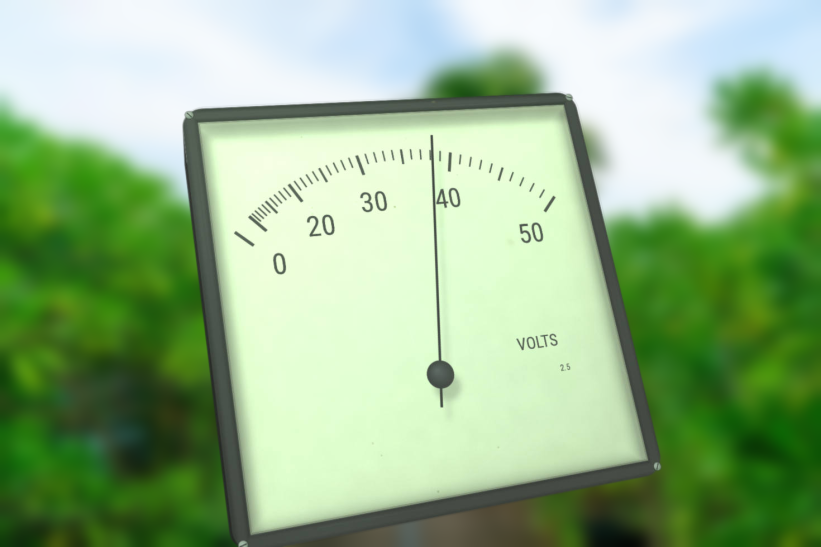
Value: V 38
